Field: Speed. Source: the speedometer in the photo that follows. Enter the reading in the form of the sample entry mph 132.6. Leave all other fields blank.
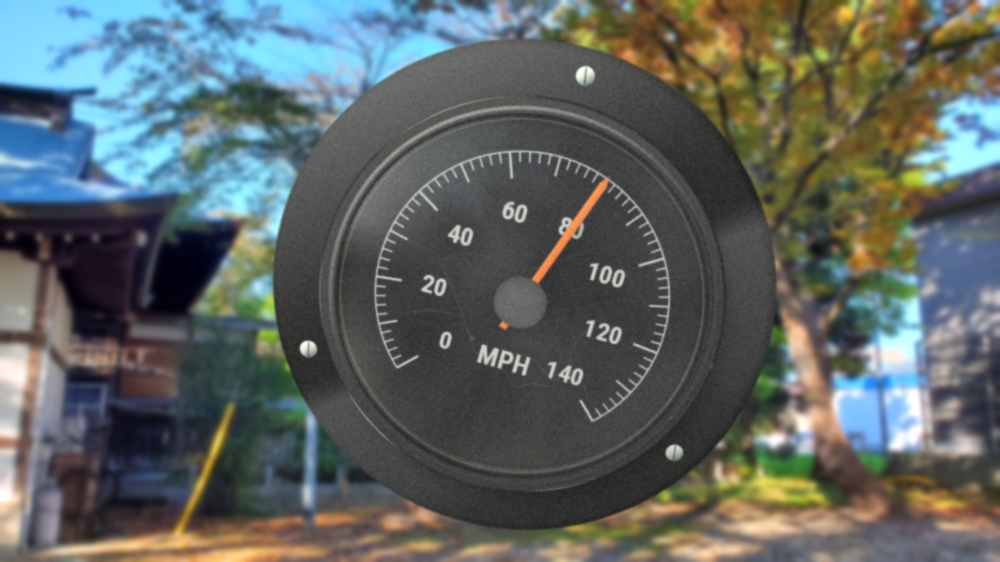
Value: mph 80
